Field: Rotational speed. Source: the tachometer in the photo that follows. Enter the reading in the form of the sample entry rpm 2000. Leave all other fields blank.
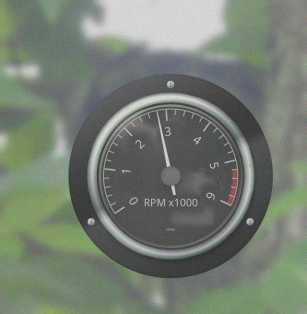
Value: rpm 2800
